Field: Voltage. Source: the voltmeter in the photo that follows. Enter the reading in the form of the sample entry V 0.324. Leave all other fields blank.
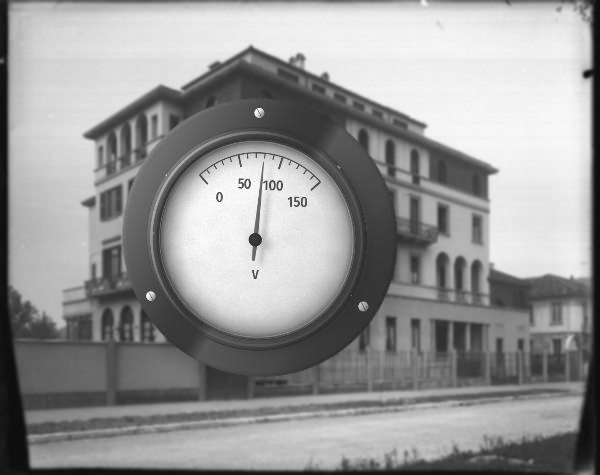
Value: V 80
